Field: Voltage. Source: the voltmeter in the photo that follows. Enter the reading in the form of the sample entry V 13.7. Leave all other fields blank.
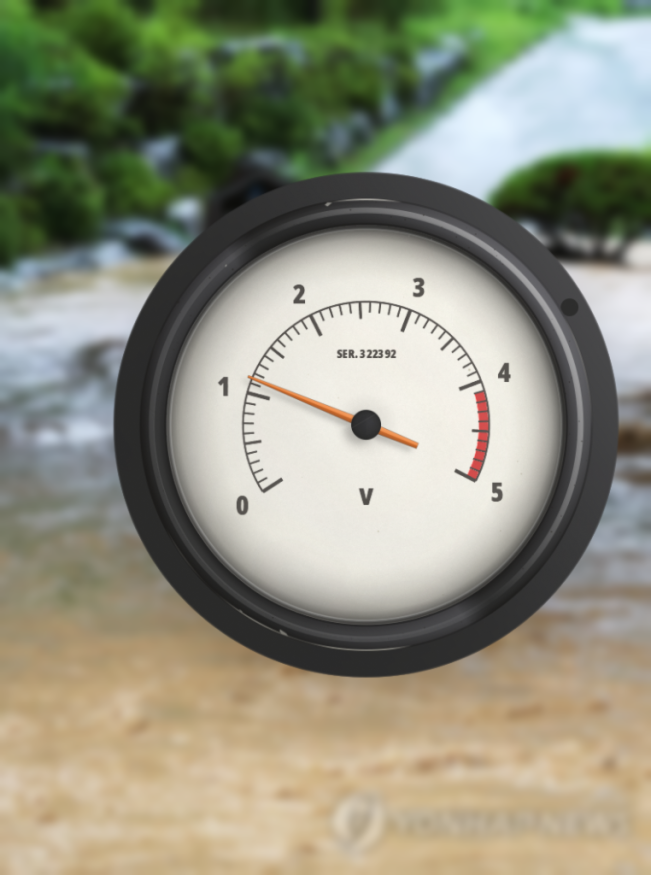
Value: V 1.15
